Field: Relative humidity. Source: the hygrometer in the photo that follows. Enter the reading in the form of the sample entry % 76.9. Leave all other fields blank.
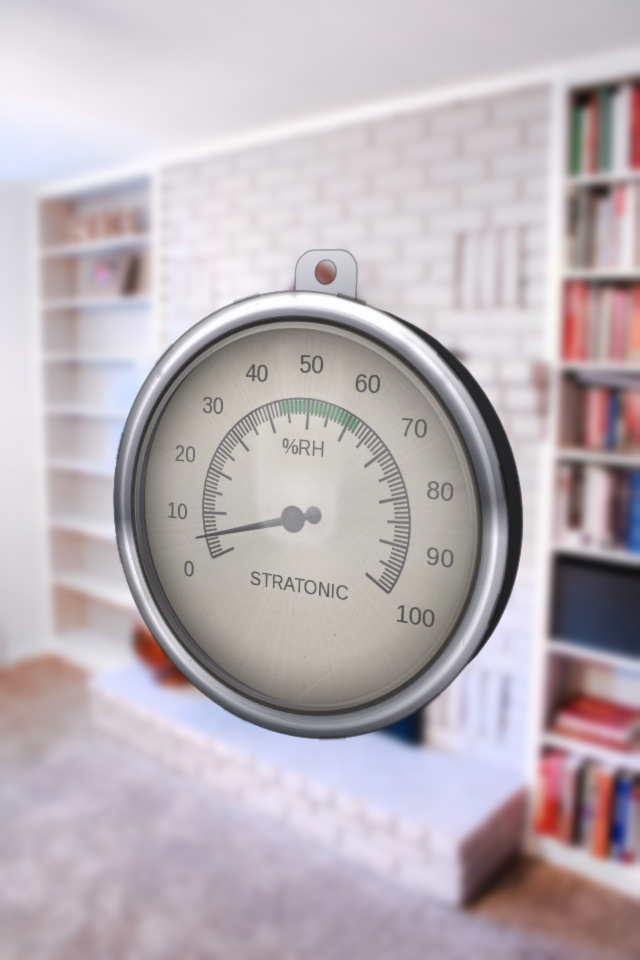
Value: % 5
